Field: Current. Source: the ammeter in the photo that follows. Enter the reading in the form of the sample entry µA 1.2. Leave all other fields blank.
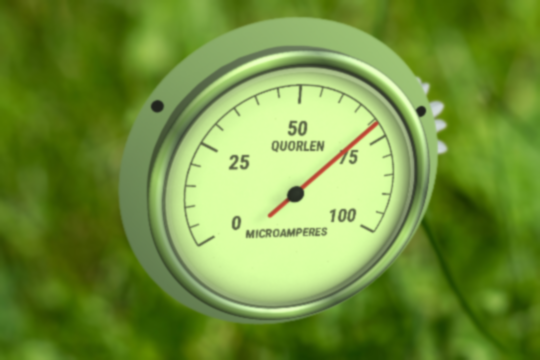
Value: µA 70
